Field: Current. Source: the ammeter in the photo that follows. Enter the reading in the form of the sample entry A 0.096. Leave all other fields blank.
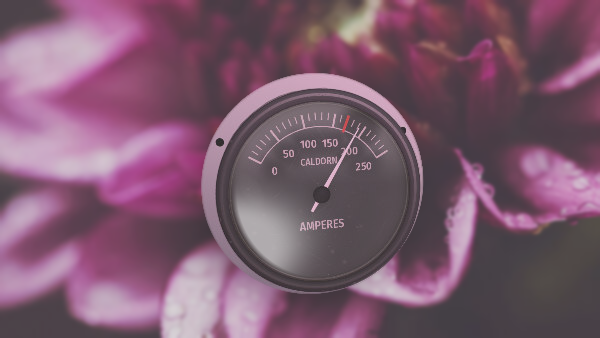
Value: A 190
